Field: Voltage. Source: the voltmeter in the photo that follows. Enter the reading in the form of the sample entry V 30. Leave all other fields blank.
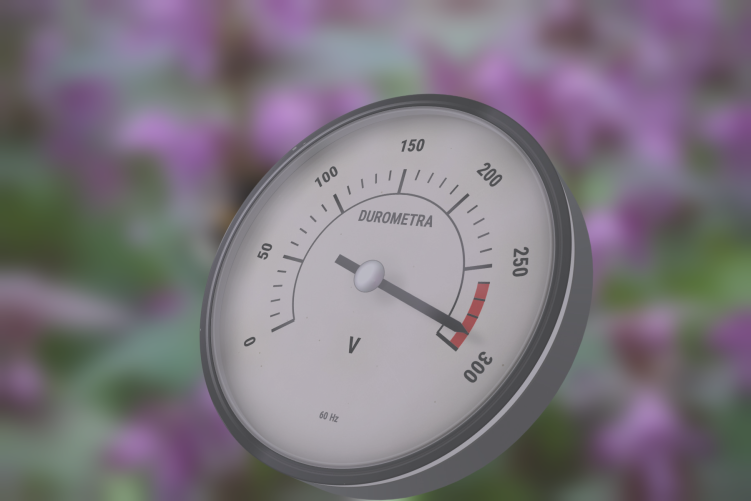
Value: V 290
